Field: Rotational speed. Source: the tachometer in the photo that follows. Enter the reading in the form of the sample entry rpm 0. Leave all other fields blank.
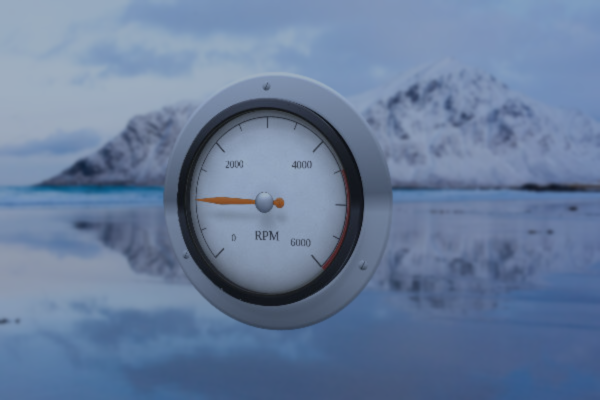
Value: rpm 1000
